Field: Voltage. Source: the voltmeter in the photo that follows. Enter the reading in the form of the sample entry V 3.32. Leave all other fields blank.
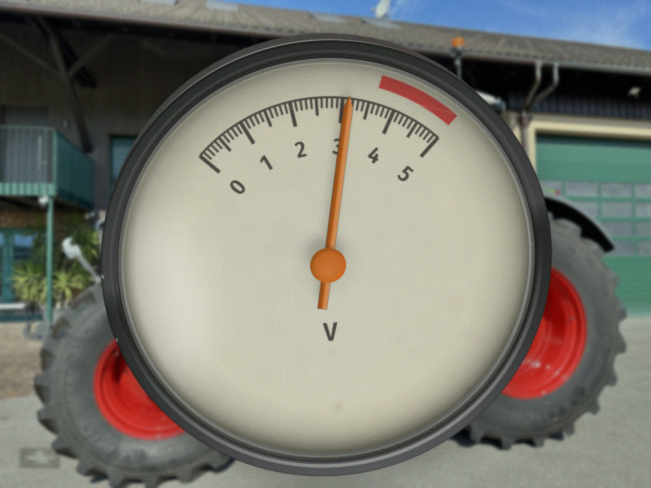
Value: V 3.1
